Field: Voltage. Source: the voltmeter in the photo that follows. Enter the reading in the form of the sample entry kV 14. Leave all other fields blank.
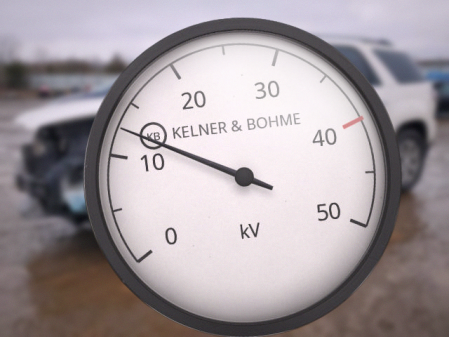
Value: kV 12.5
